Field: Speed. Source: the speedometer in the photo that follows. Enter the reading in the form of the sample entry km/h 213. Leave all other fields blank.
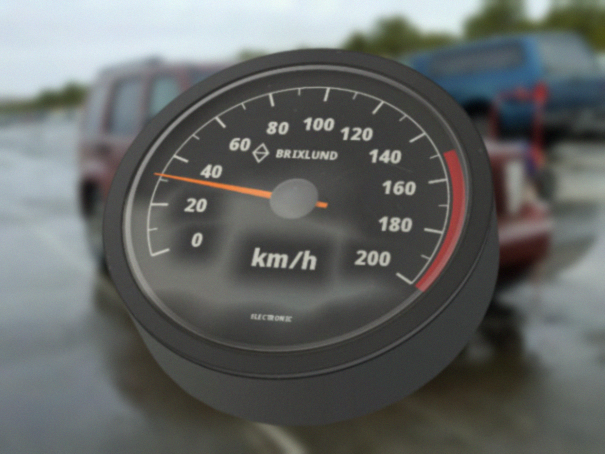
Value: km/h 30
